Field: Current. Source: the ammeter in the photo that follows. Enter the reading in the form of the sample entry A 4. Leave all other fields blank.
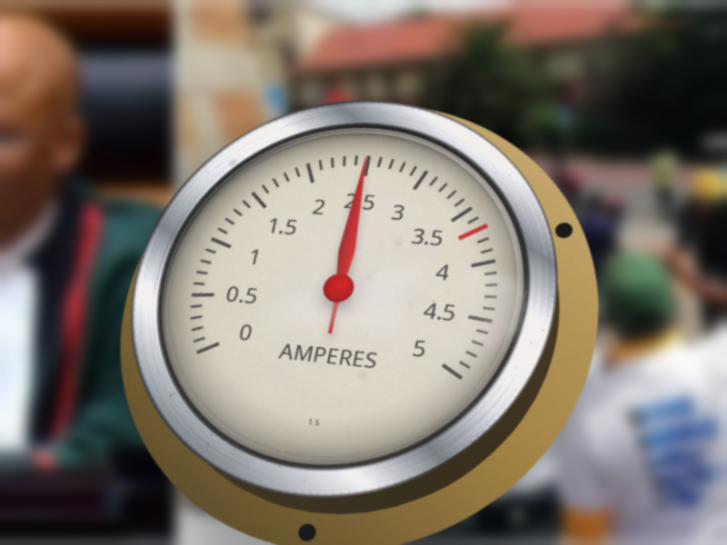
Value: A 2.5
